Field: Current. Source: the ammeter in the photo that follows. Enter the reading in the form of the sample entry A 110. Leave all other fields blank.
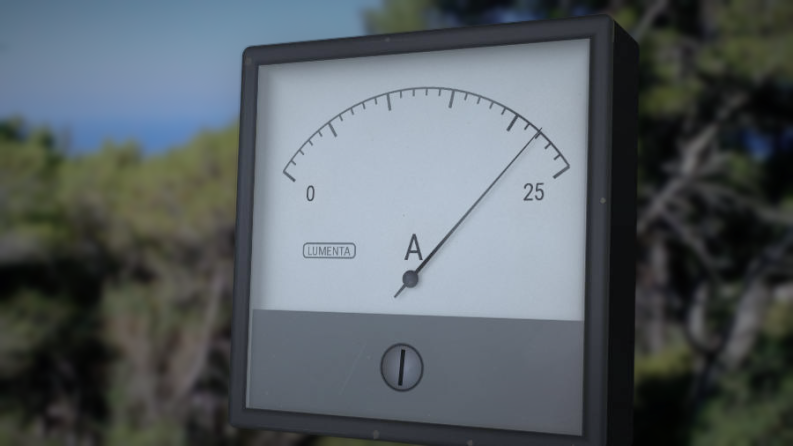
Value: A 22
